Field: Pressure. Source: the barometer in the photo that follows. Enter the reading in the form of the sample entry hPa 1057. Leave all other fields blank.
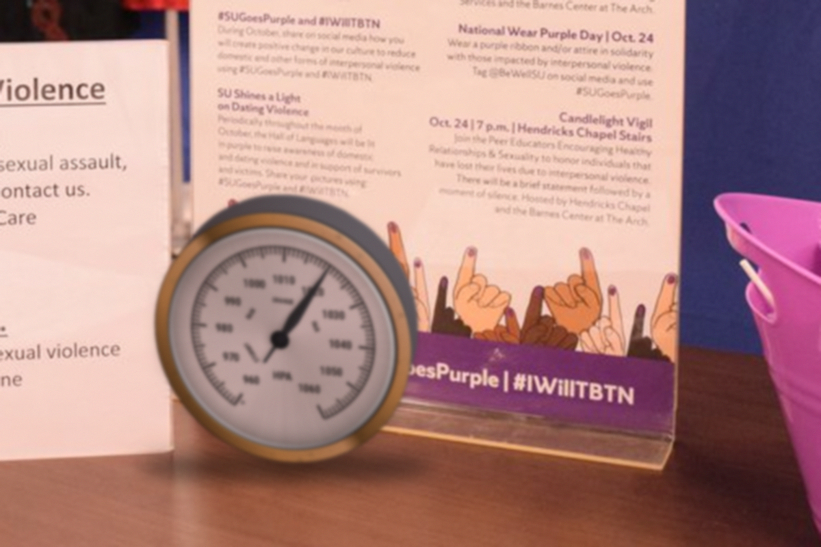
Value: hPa 1020
